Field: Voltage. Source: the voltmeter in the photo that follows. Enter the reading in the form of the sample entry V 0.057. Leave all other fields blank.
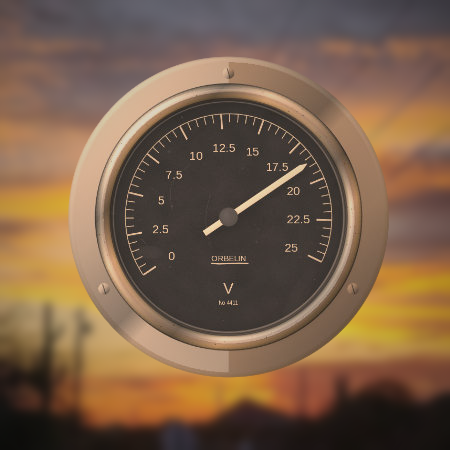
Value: V 18.75
